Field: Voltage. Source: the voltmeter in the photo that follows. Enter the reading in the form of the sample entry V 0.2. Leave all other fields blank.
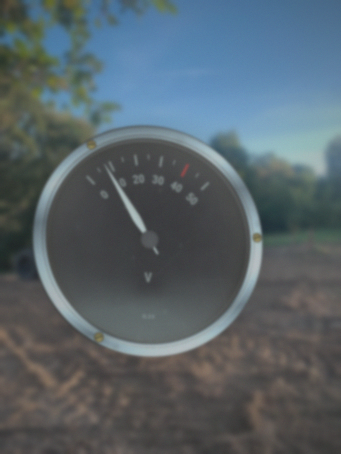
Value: V 7.5
